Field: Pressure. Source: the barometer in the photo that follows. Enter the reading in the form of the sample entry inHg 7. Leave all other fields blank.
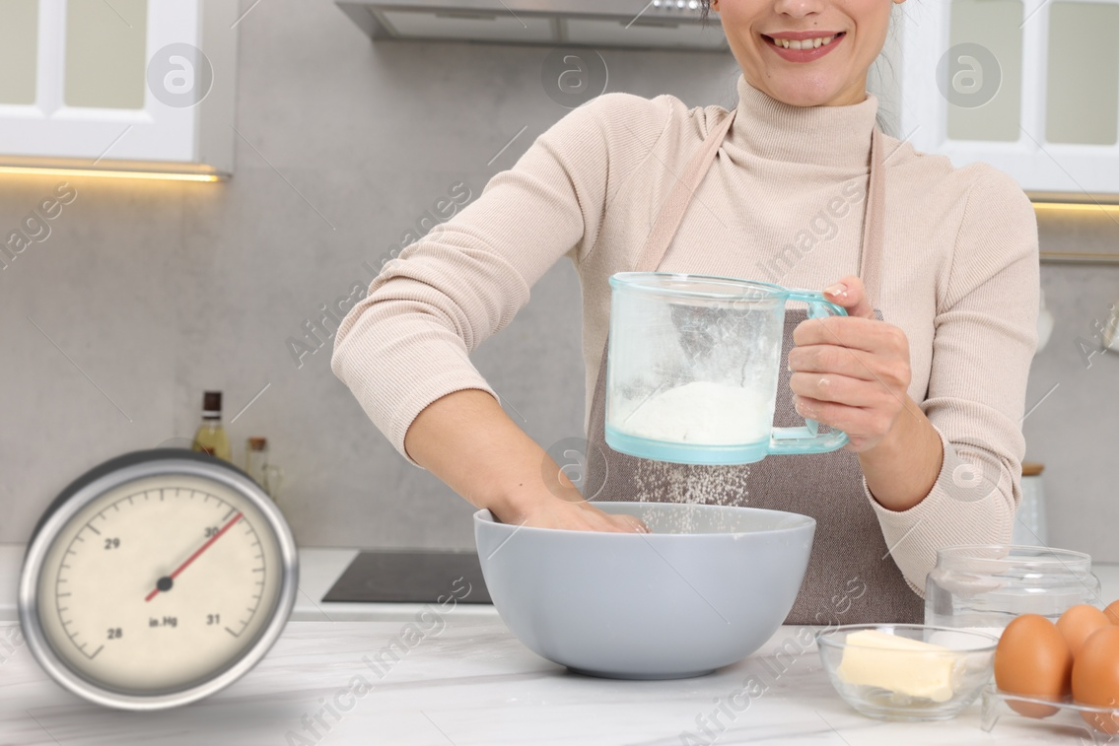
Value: inHg 30.05
